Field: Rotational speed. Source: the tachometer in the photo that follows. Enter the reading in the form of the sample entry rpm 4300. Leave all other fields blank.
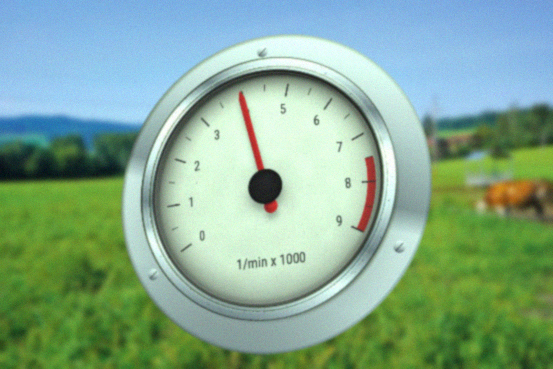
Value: rpm 4000
